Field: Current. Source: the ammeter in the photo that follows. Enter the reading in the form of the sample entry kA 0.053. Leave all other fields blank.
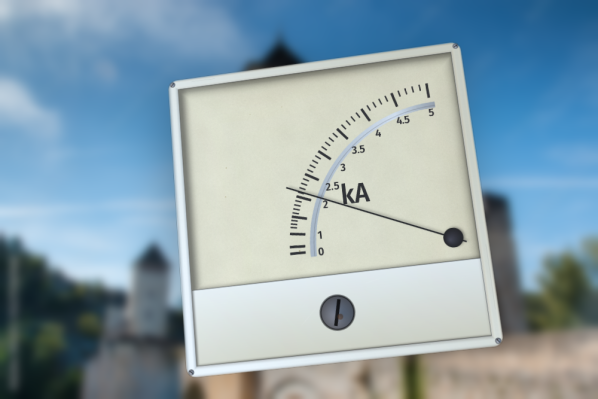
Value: kA 2.1
